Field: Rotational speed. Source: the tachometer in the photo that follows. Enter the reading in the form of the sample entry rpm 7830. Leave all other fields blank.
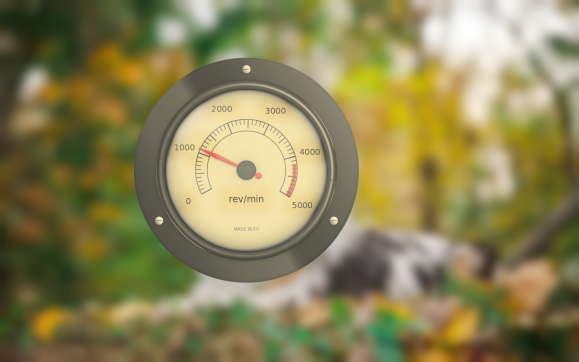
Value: rpm 1100
